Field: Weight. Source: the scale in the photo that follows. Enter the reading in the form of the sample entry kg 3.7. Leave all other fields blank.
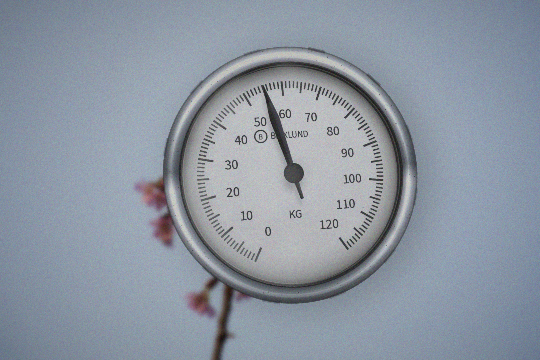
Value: kg 55
